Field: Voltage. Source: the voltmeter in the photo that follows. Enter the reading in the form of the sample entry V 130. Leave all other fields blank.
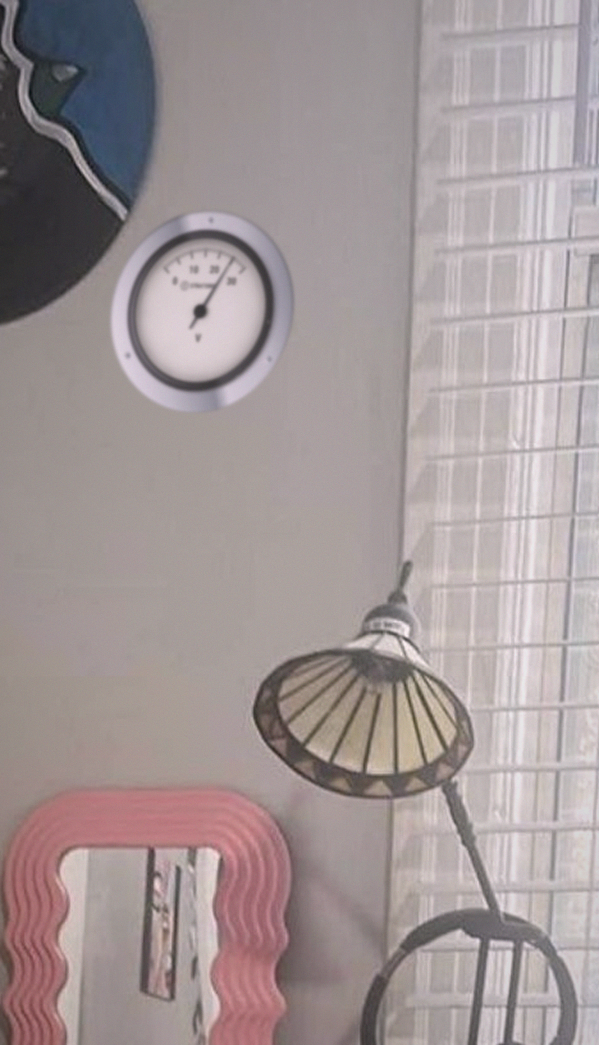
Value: V 25
